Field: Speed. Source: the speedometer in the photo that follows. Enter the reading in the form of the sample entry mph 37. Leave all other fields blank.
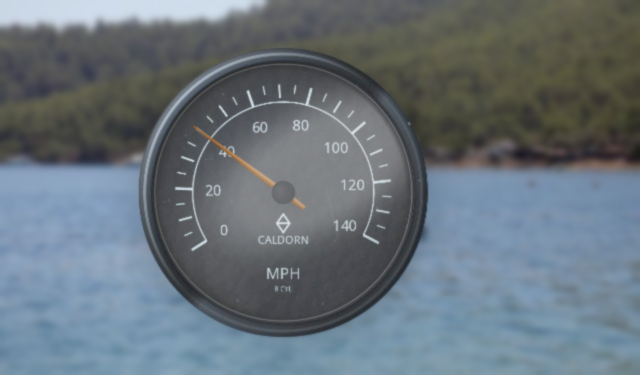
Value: mph 40
